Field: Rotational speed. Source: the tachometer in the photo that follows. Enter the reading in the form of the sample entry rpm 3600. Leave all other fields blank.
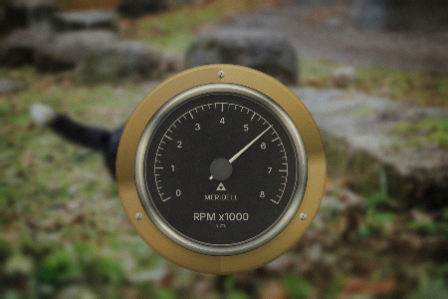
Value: rpm 5600
